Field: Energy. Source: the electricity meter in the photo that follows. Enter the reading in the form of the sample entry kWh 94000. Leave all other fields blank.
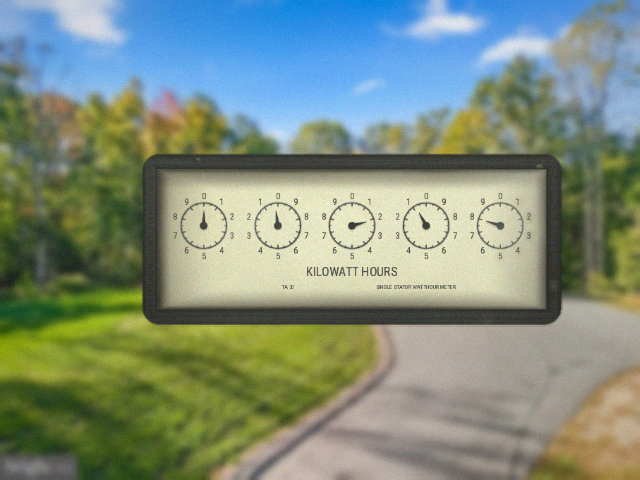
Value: kWh 208
